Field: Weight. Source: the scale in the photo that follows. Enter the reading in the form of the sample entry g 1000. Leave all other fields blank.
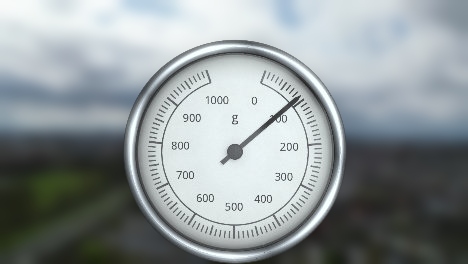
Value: g 90
